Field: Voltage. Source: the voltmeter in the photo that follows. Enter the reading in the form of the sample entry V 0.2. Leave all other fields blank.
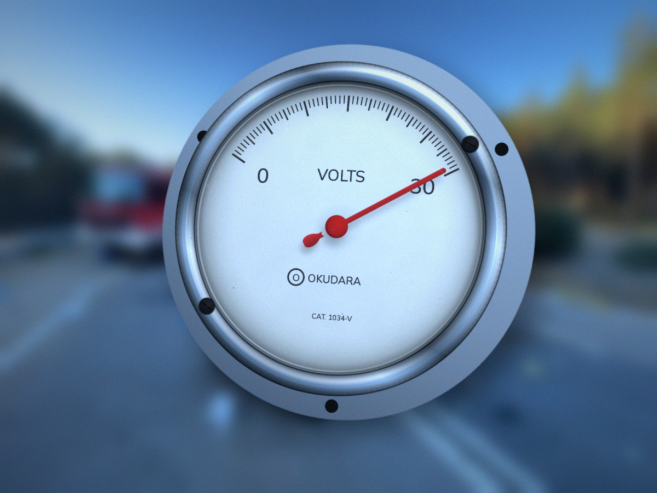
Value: V 29.5
